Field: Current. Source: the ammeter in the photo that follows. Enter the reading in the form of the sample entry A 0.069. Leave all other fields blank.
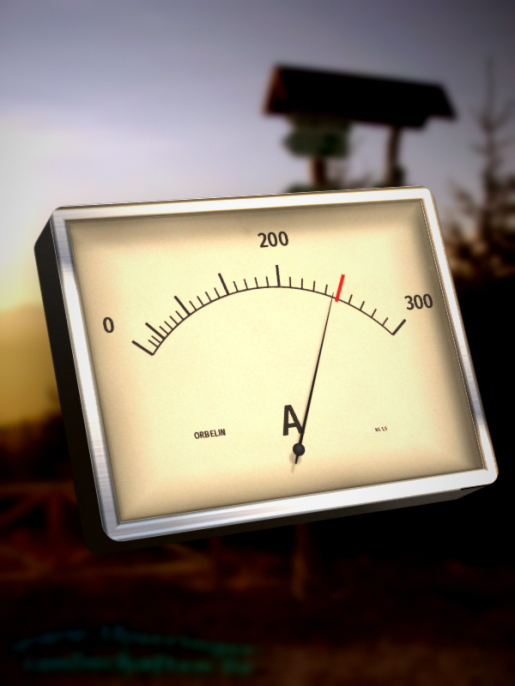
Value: A 245
